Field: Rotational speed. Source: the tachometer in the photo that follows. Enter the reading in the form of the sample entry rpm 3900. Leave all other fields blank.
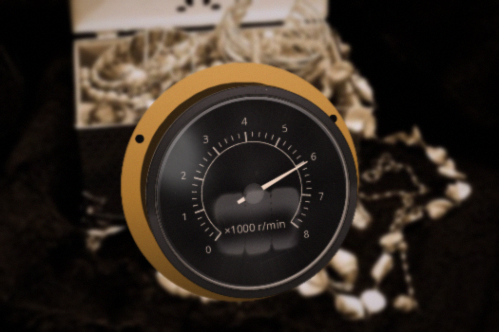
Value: rpm 6000
